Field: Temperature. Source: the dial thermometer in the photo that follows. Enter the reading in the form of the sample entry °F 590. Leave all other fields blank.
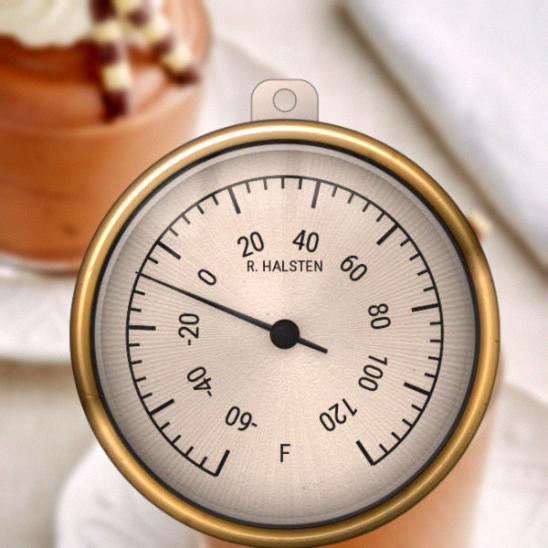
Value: °F -8
